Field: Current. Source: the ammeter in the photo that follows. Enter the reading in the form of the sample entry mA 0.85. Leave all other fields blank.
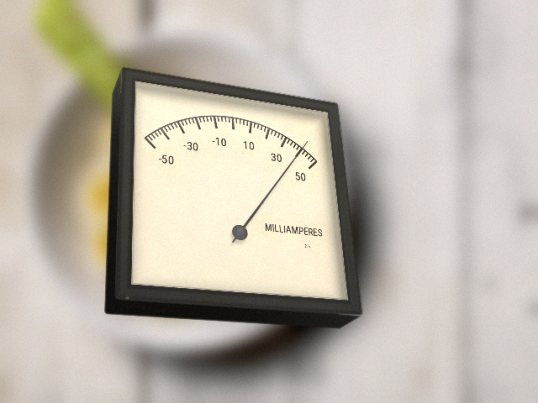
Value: mA 40
